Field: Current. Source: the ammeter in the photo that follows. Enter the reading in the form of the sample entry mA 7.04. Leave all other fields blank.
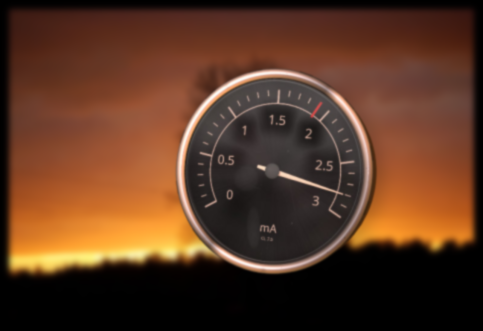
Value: mA 2.8
